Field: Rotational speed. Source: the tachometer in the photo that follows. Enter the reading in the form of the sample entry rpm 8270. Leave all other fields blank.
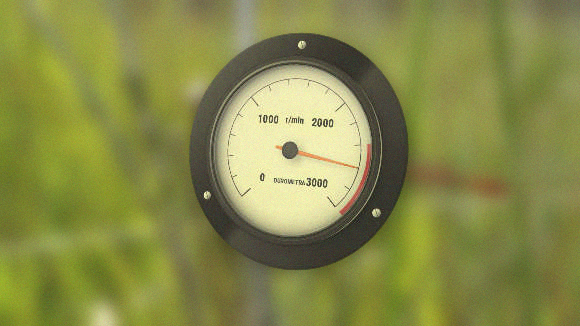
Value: rpm 2600
